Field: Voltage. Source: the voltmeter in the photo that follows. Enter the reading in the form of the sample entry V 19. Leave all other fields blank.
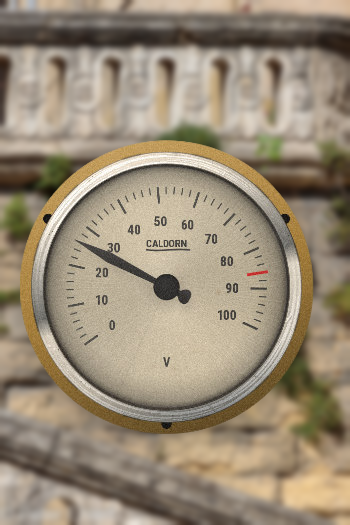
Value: V 26
